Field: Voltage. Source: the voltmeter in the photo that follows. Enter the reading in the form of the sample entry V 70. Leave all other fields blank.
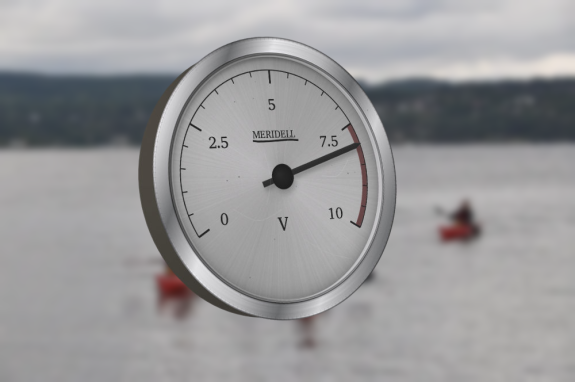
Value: V 8
